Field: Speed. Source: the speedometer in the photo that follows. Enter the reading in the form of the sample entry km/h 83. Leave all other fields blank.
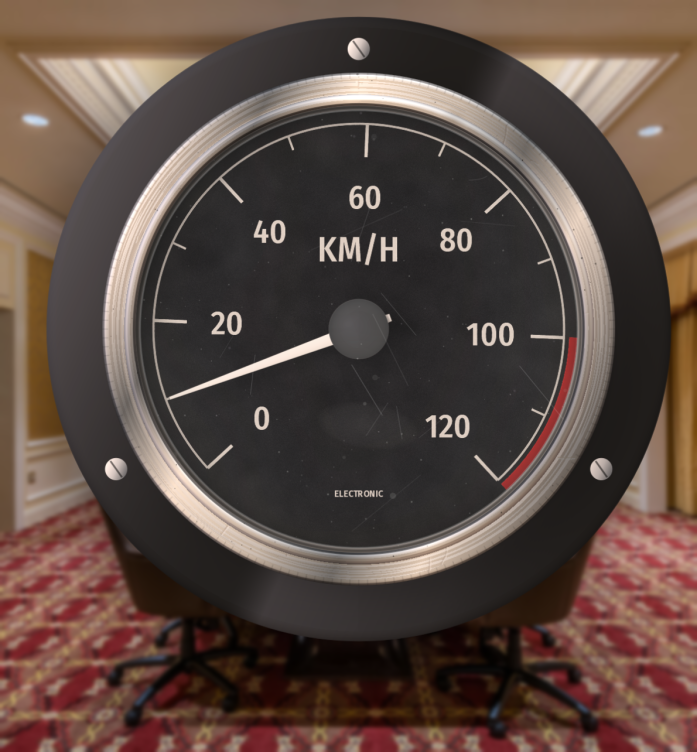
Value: km/h 10
